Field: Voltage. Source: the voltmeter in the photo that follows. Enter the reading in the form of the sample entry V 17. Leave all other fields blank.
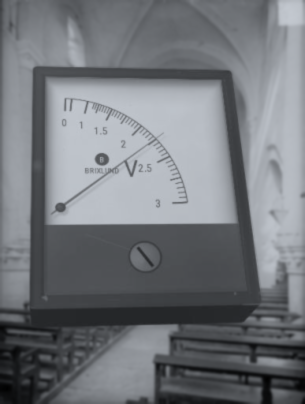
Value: V 2.25
